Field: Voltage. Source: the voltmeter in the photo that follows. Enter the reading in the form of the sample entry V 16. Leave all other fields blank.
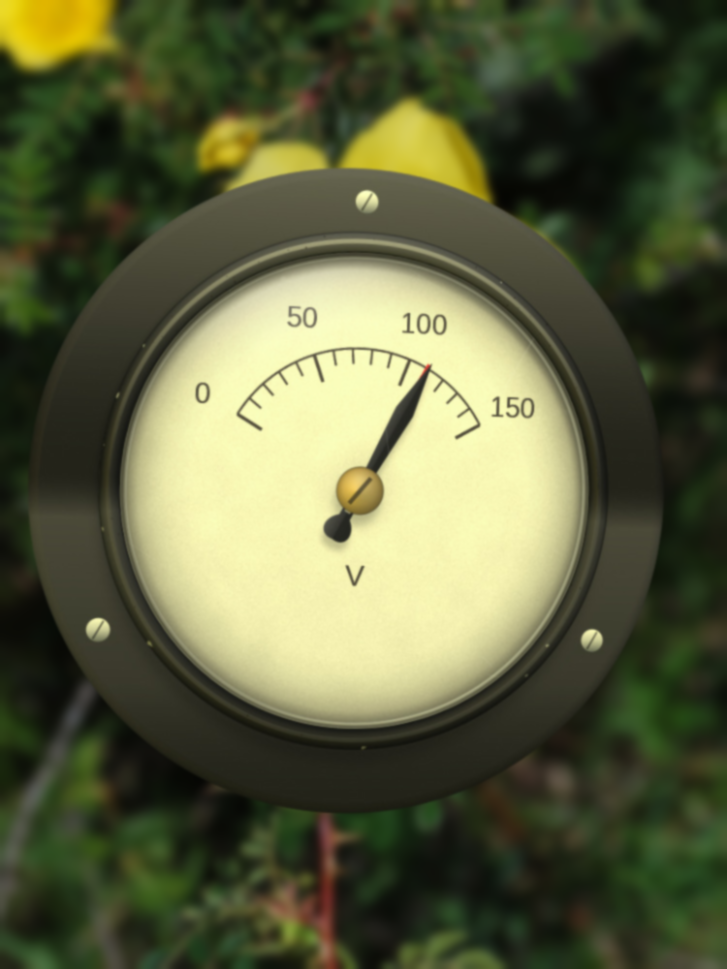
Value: V 110
